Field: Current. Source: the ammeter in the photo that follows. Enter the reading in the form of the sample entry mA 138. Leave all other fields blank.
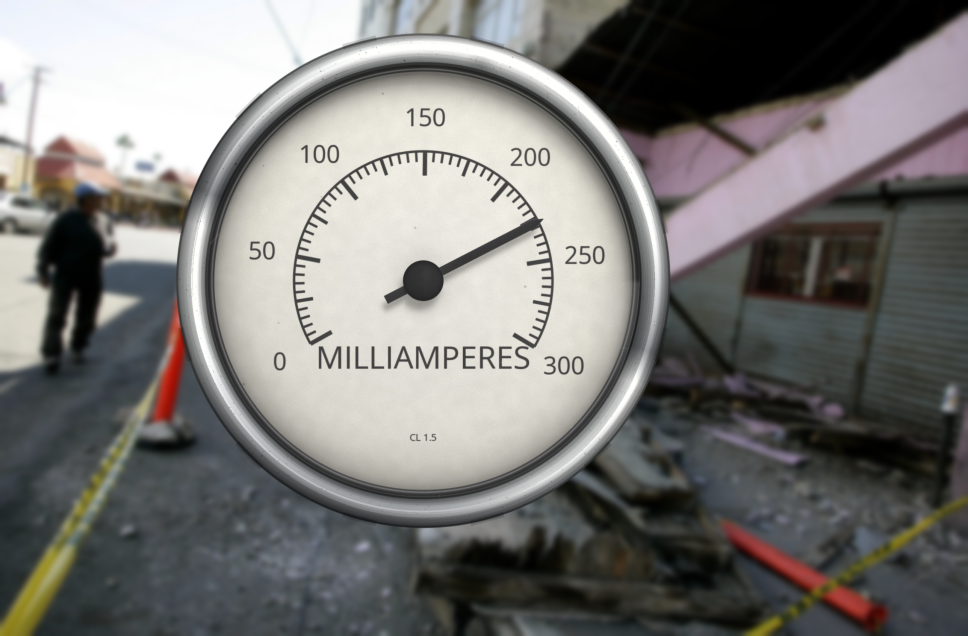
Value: mA 227.5
